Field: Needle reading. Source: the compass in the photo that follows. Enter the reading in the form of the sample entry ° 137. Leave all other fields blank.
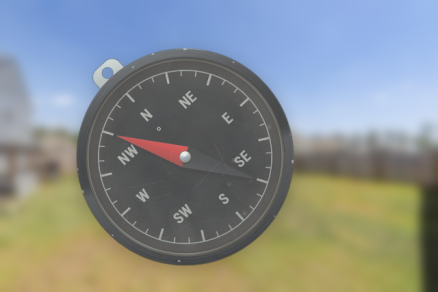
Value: ° 330
